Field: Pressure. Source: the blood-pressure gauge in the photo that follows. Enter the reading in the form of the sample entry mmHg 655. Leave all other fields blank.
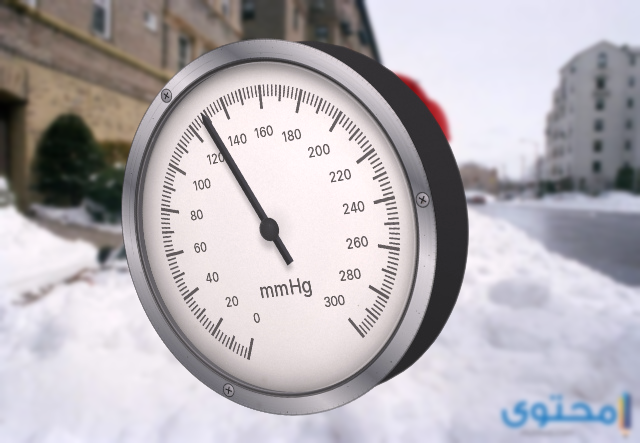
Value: mmHg 130
